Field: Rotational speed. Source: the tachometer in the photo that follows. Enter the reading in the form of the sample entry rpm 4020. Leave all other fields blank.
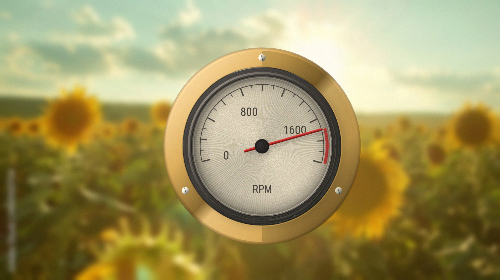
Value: rpm 1700
